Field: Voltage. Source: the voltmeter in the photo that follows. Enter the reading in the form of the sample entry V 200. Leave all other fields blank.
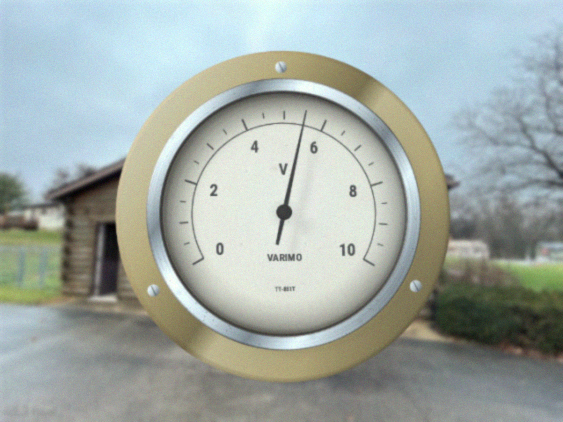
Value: V 5.5
